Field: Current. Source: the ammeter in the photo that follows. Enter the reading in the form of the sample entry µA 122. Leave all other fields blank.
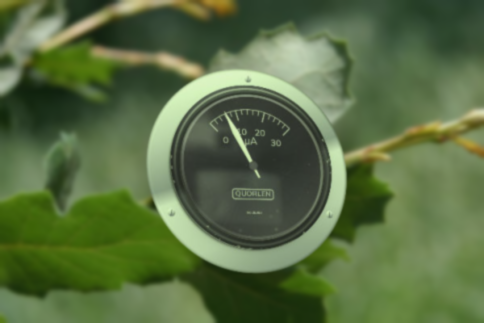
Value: µA 6
